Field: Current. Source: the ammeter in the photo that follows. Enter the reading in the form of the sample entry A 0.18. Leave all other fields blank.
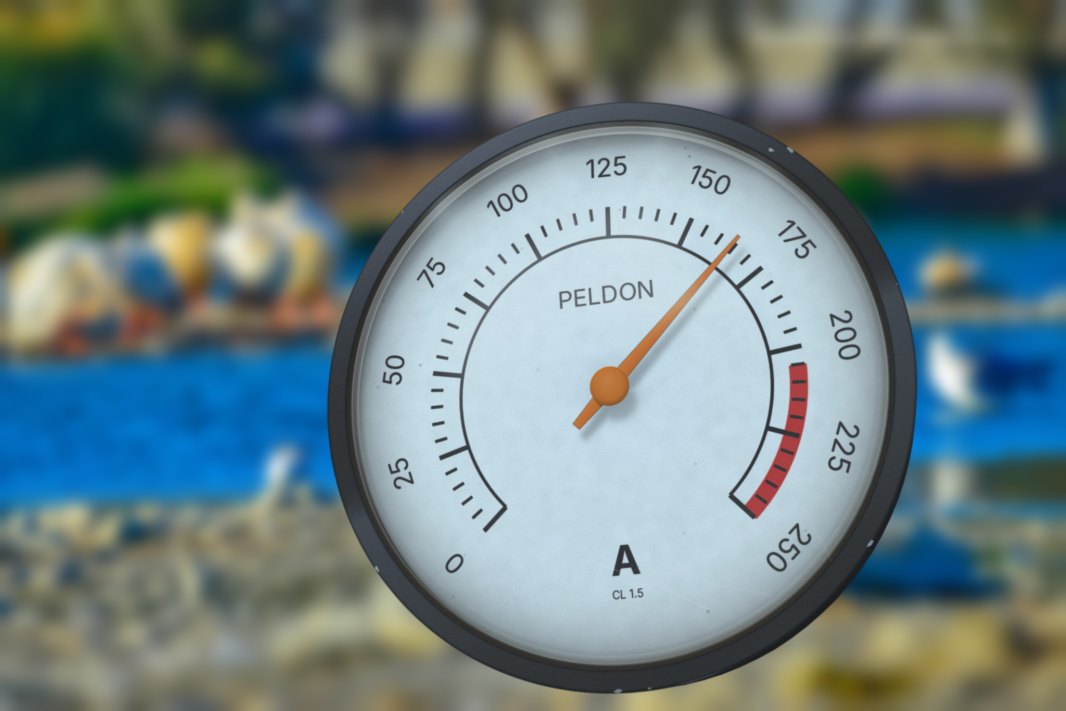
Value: A 165
